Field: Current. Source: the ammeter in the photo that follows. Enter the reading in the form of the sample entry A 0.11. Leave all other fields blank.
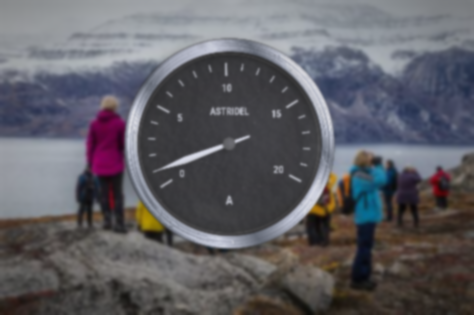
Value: A 1
